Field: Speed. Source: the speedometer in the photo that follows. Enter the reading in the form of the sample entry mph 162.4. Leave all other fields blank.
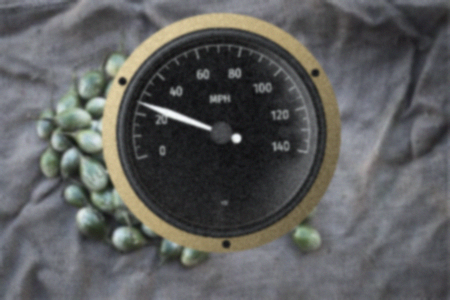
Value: mph 25
